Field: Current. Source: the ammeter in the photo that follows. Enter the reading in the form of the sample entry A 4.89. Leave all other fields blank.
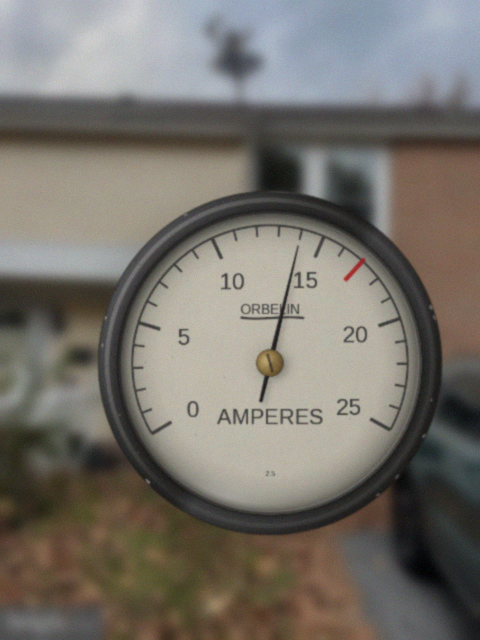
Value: A 14
